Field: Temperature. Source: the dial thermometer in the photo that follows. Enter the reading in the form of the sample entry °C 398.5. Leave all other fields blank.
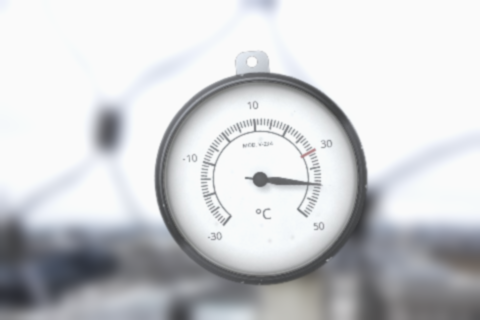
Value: °C 40
